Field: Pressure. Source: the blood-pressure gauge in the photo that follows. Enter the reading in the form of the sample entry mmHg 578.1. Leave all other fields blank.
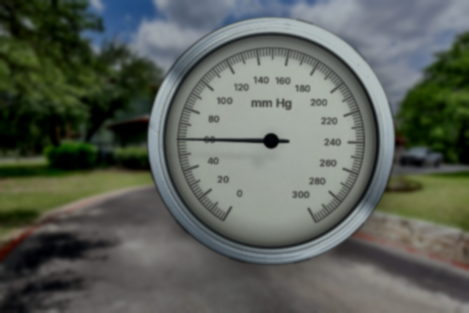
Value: mmHg 60
